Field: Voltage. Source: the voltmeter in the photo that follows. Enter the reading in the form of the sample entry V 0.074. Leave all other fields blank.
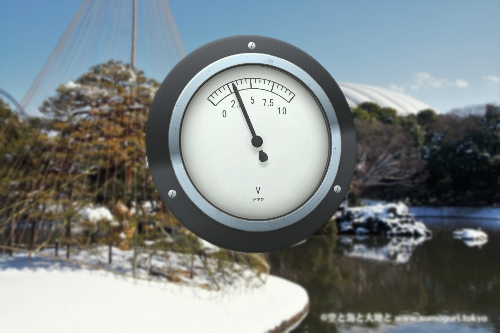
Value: V 3
